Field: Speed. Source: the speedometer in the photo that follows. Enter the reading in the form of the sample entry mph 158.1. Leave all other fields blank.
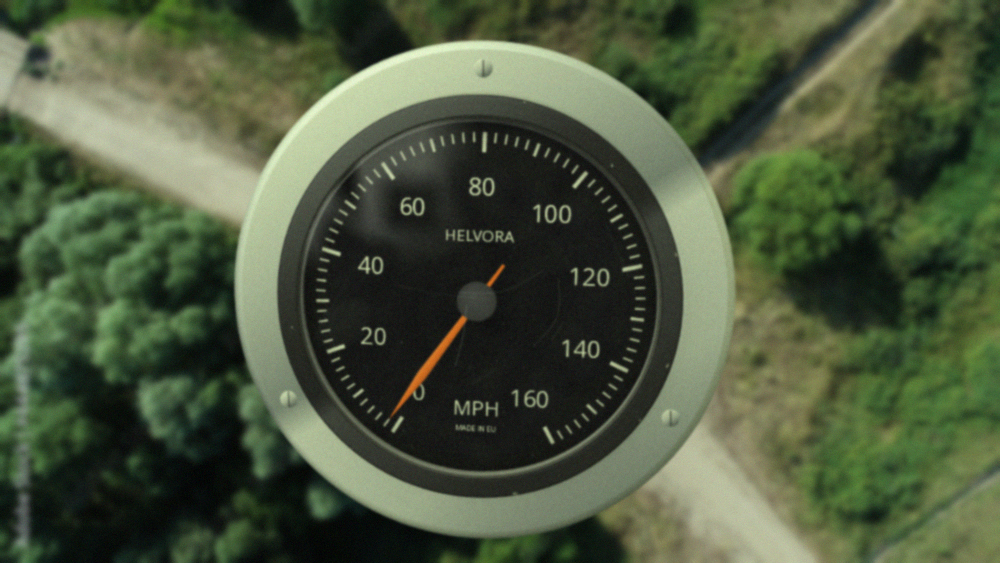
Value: mph 2
